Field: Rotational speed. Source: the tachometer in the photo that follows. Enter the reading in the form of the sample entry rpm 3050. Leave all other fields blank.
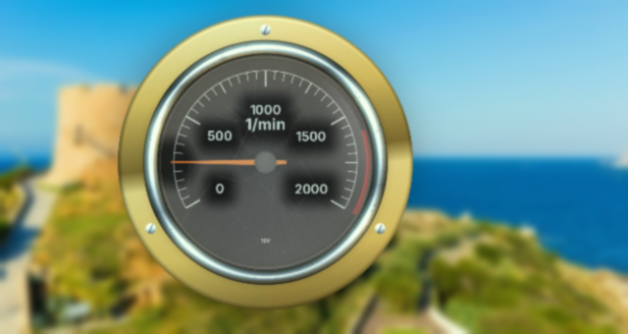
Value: rpm 250
